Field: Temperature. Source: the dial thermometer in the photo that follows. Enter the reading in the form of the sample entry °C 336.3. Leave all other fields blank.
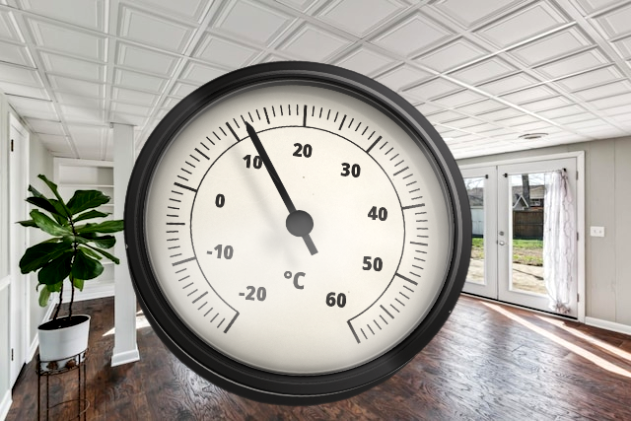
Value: °C 12
